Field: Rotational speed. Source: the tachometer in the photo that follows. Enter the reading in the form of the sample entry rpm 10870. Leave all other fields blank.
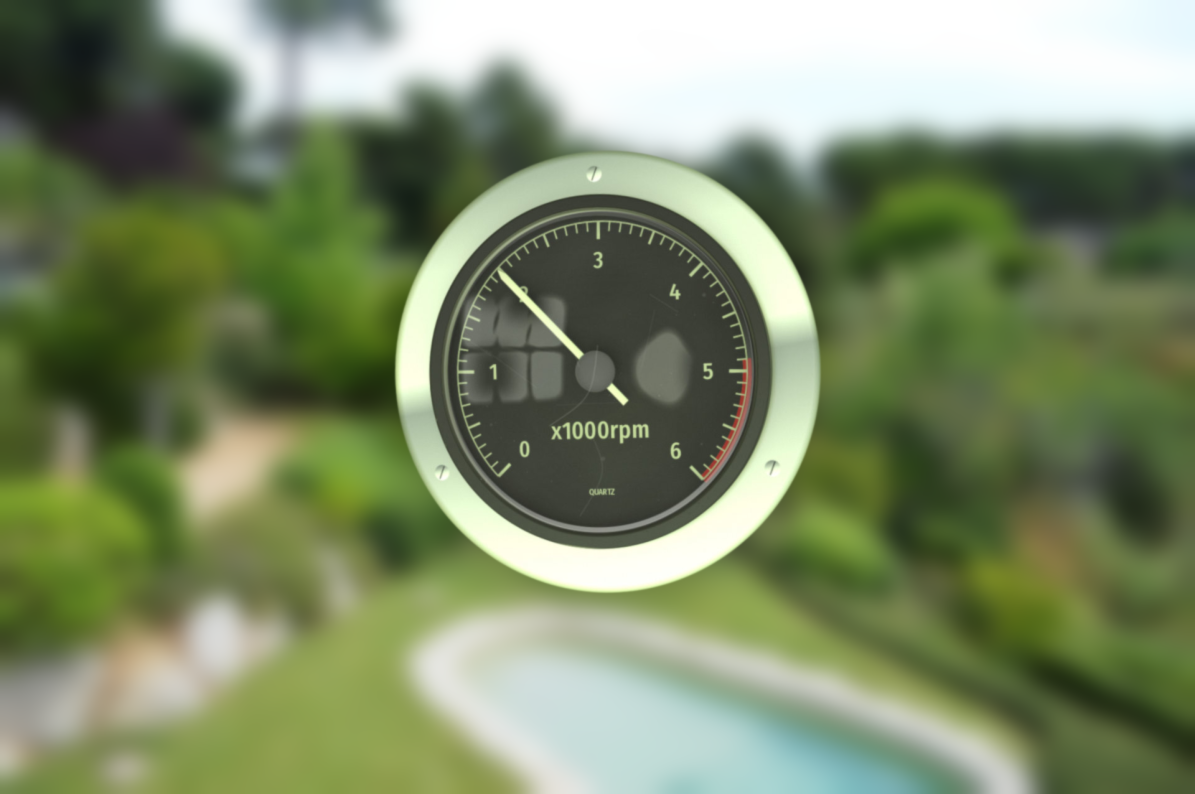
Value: rpm 2000
